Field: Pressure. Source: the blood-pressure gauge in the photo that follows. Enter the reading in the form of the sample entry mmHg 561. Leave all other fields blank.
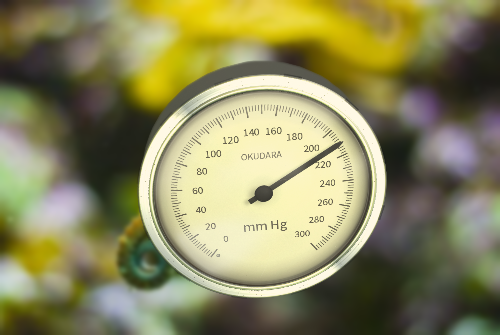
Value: mmHg 210
